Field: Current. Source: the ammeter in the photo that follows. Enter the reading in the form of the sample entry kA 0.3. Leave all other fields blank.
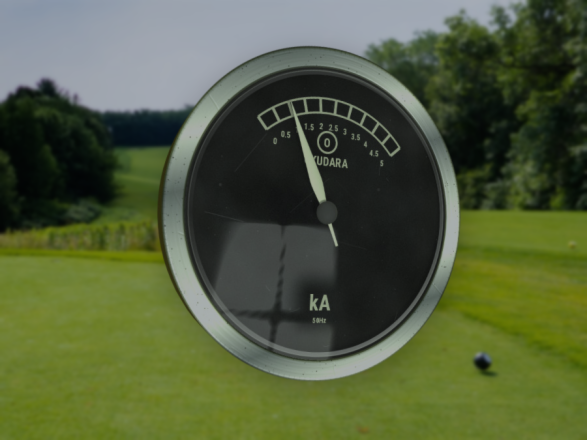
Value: kA 1
